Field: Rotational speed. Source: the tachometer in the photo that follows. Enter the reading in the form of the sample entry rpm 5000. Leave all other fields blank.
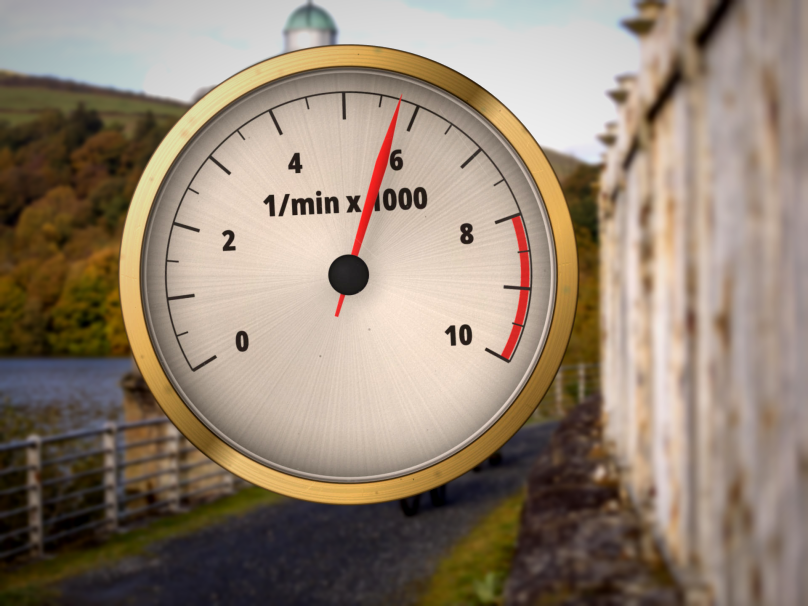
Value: rpm 5750
